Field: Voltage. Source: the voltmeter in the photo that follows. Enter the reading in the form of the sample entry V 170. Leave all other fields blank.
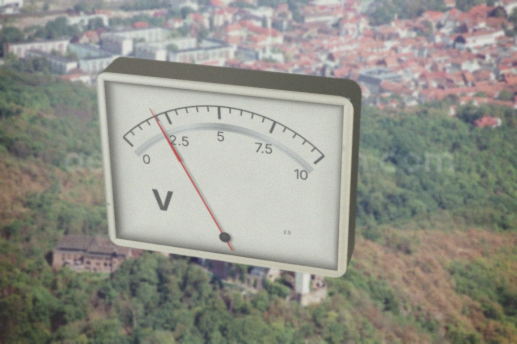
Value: V 2
